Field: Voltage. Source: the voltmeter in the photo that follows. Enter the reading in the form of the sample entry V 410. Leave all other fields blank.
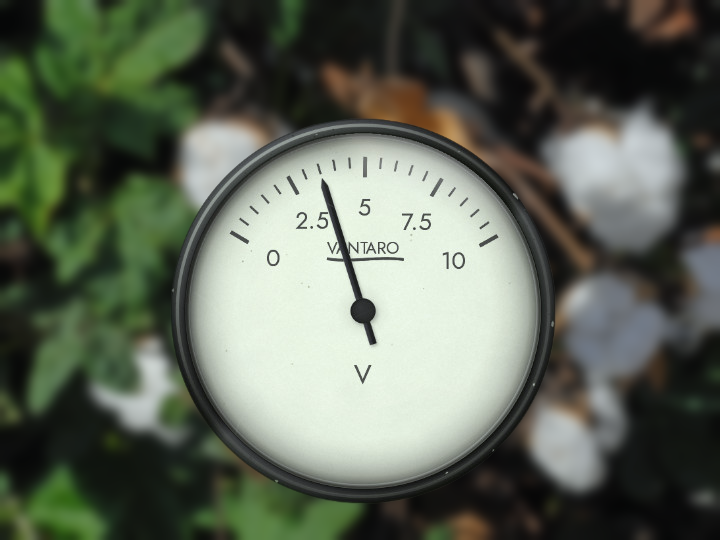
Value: V 3.5
